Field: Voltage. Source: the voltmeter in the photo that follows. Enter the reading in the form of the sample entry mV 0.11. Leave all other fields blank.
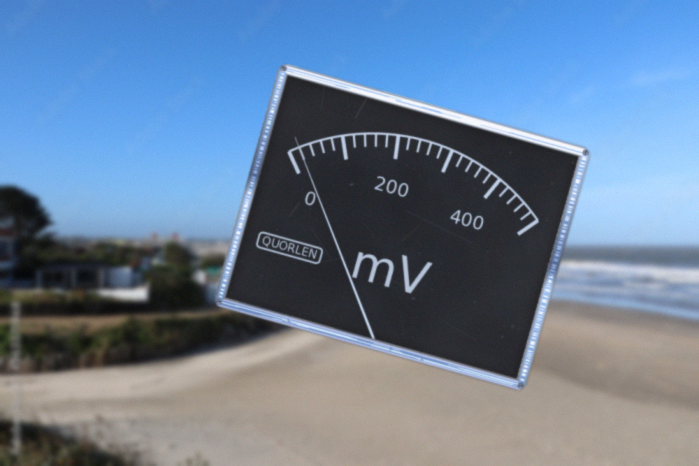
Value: mV 20
